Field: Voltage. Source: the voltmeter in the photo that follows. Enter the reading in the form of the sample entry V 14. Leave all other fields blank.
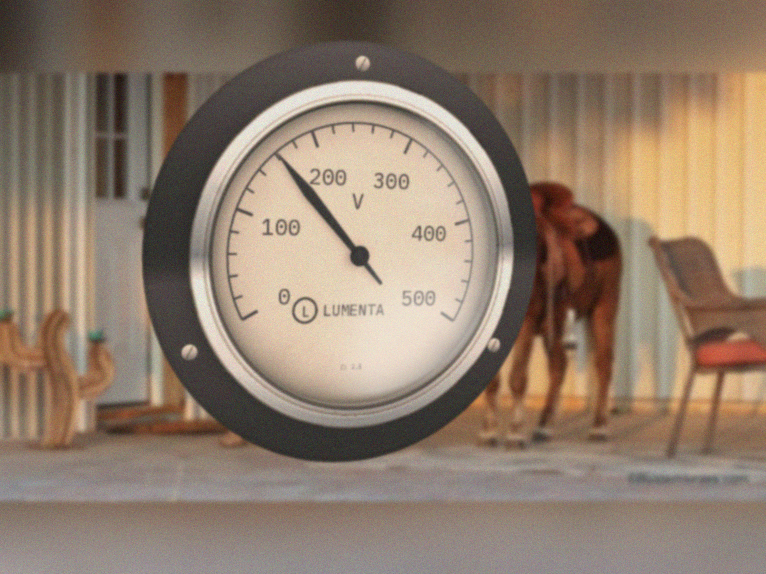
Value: V 160
